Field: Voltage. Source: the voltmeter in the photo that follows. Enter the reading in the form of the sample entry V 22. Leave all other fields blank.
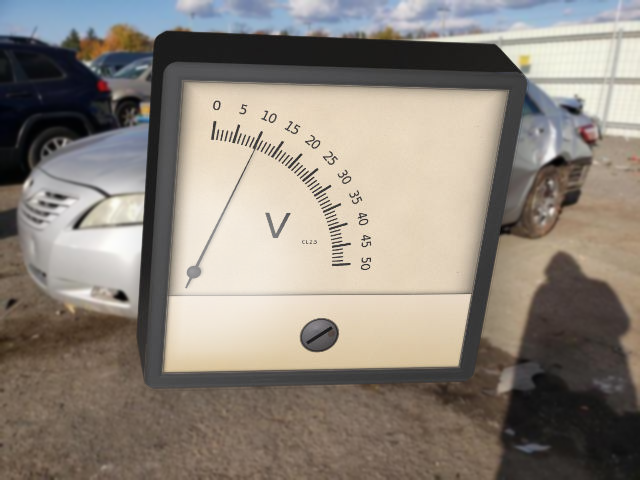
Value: V 10
